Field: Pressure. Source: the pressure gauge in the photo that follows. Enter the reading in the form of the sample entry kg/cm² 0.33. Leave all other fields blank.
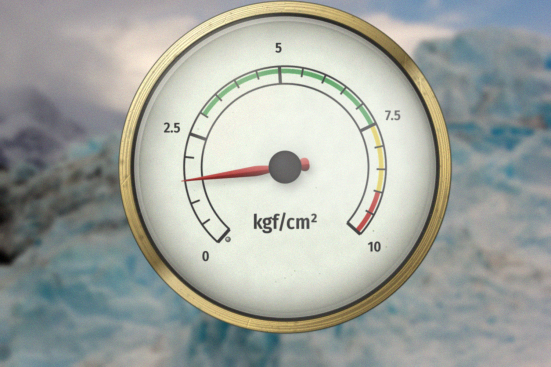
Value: kg/cm² 1.5
